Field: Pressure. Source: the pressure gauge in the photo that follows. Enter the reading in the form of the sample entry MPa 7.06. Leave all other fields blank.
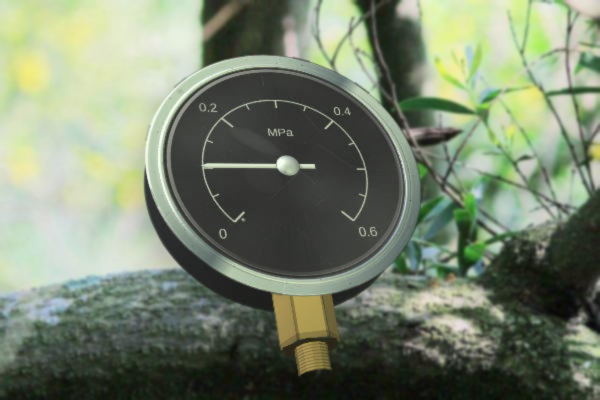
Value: MPa 0.1
